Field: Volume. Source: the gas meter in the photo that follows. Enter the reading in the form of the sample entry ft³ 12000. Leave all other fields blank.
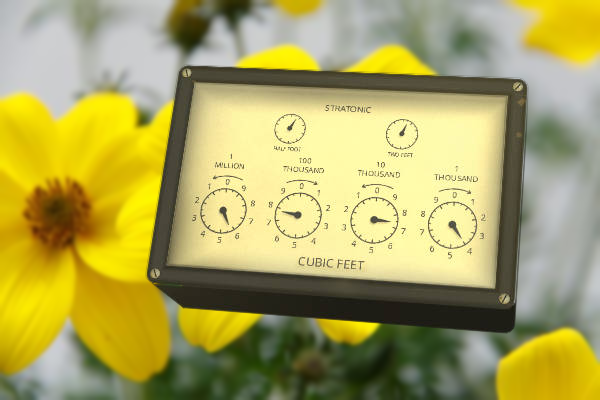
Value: ft³ 577400
